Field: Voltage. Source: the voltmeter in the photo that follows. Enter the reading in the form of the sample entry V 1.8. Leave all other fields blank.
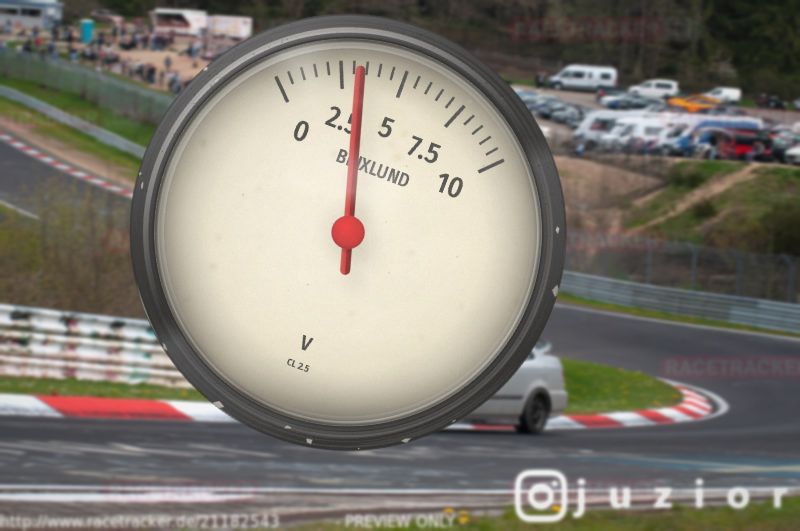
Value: V 3.25
